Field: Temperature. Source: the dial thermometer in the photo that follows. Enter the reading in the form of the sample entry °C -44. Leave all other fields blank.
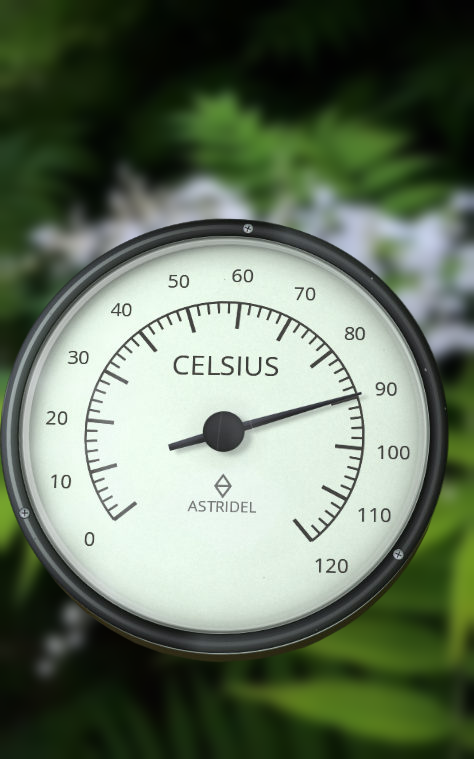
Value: °C 90
